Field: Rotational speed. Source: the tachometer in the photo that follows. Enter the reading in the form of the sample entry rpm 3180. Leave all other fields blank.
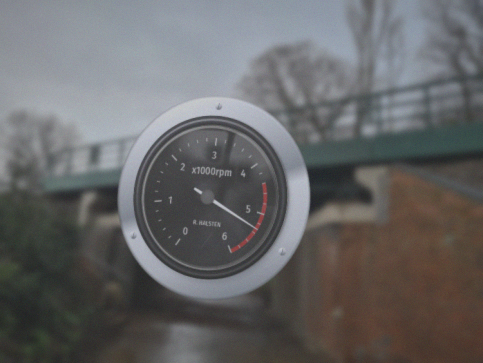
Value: rpm 5300
